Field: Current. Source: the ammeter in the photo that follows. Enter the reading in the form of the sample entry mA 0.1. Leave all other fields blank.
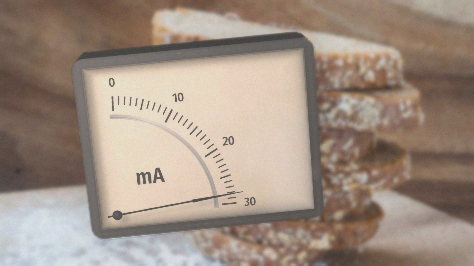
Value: mA 28
